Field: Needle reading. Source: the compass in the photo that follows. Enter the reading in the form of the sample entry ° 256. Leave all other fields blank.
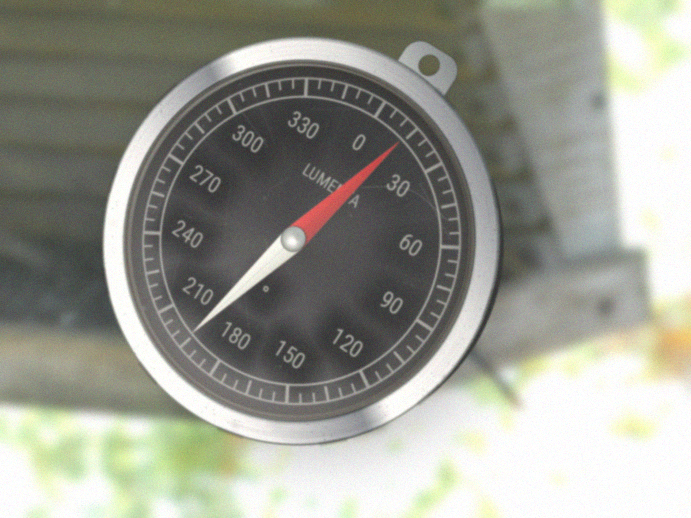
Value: ° 15
